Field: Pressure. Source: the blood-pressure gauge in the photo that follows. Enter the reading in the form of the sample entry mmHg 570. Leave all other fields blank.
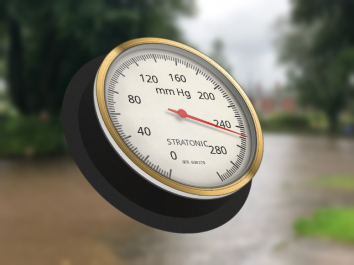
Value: mmHg 250
